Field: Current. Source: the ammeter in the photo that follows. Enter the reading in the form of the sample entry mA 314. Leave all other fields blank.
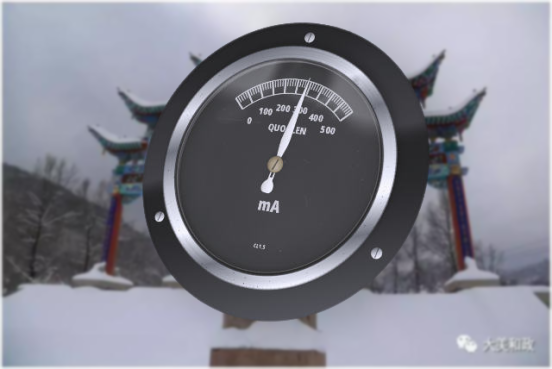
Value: mA 300
